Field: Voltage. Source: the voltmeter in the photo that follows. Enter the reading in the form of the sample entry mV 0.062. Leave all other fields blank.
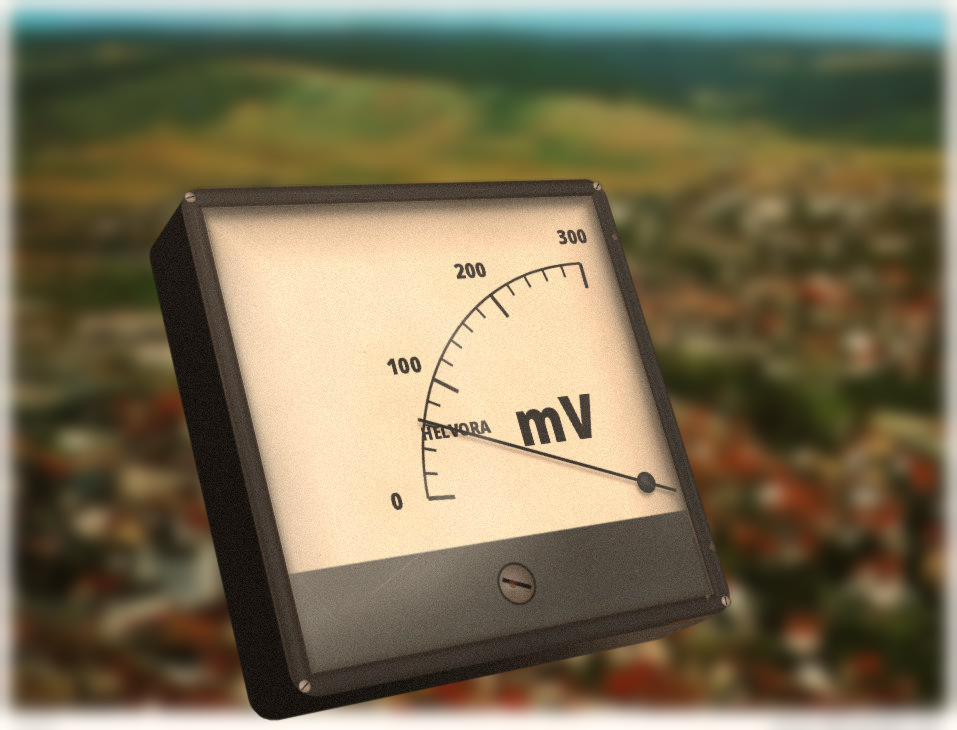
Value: mV 60
